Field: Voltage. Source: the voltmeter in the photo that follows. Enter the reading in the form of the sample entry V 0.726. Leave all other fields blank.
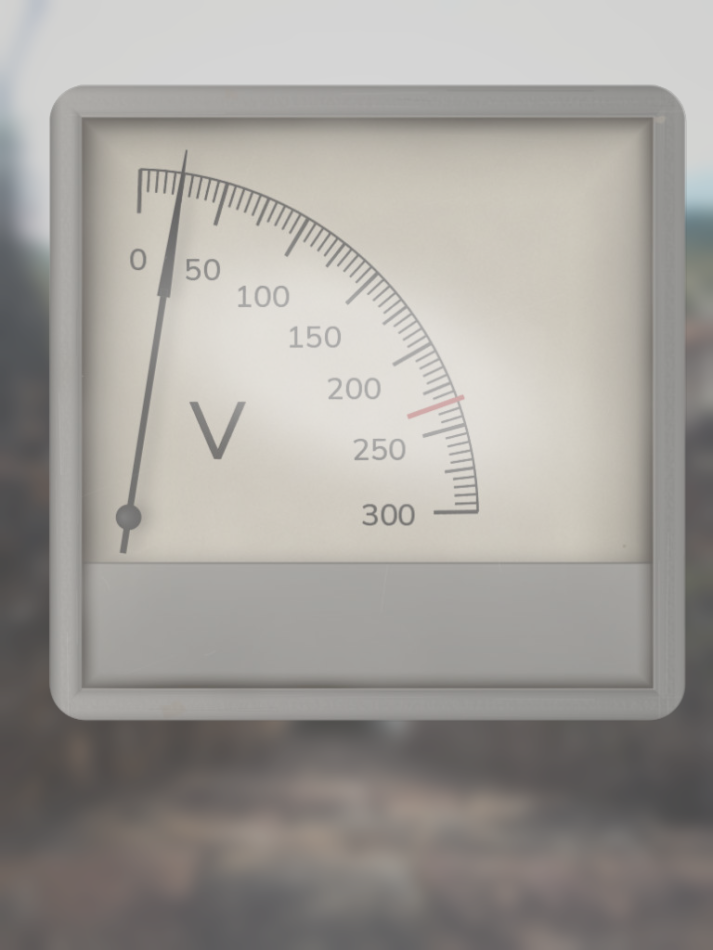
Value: V 25
